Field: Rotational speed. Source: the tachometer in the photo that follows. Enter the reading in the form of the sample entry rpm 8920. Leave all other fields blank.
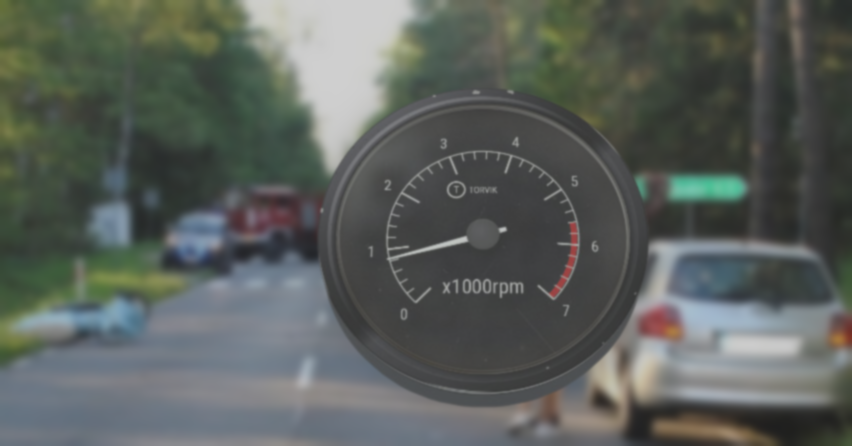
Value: rpm 800
